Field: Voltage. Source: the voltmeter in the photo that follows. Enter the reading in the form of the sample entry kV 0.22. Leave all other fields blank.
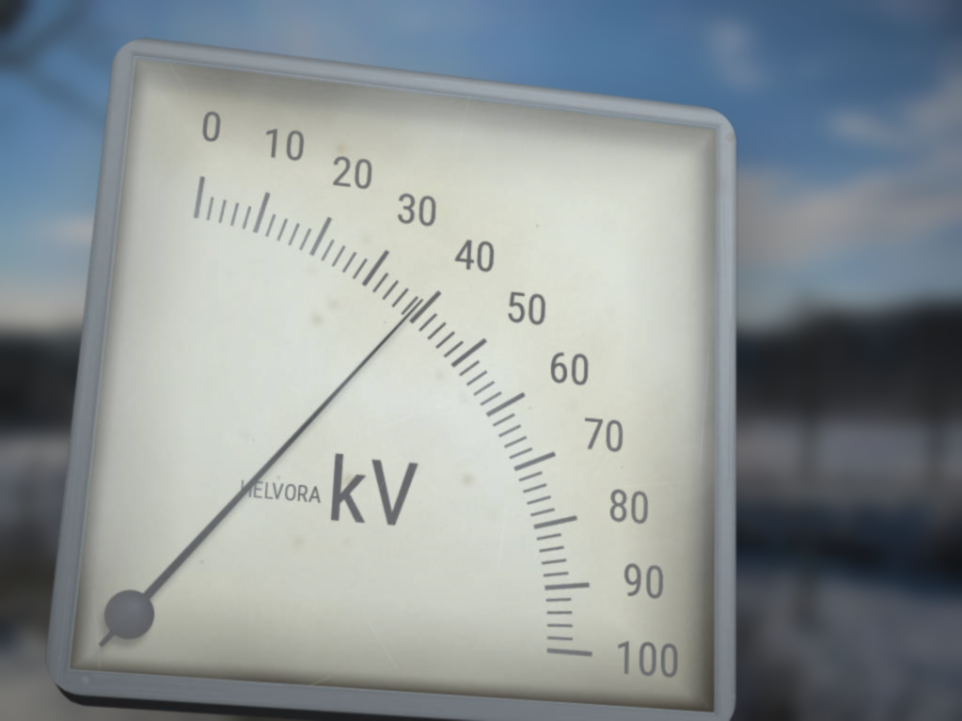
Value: kV 39
